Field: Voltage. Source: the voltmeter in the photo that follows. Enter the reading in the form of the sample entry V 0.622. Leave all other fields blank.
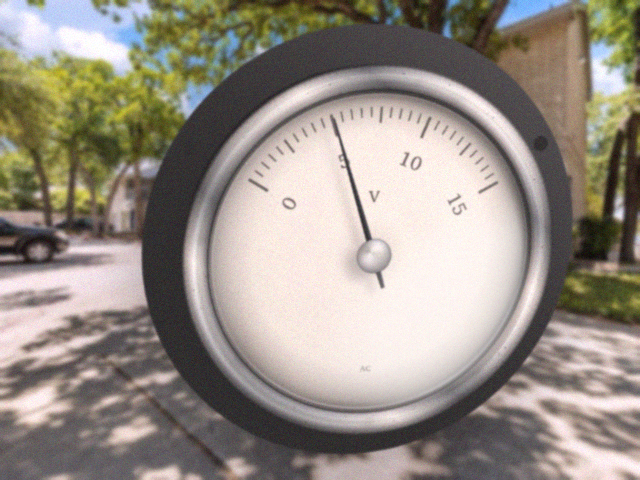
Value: V 5
